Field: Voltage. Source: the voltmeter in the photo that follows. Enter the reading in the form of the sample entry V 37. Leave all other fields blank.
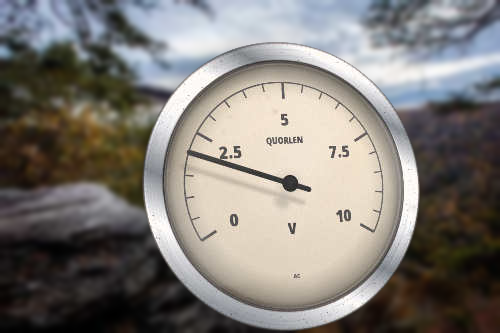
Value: V 2
